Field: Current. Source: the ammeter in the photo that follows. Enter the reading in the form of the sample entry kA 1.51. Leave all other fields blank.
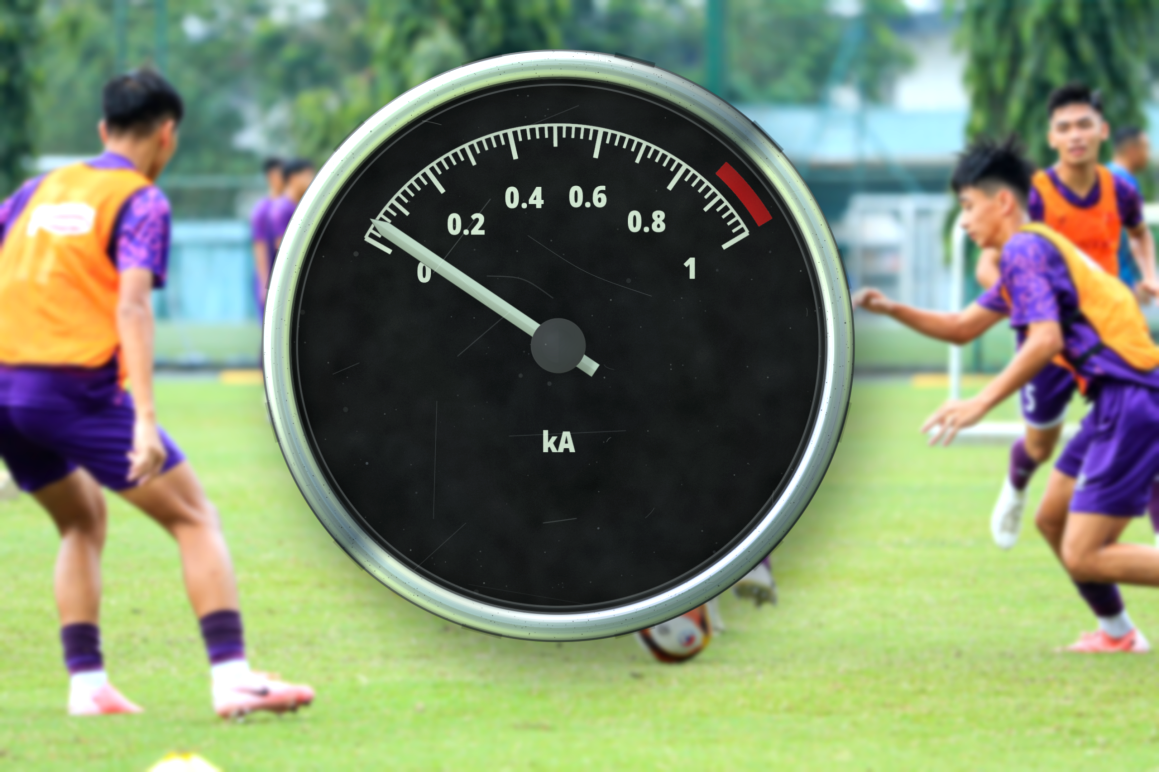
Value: kA 0.04
